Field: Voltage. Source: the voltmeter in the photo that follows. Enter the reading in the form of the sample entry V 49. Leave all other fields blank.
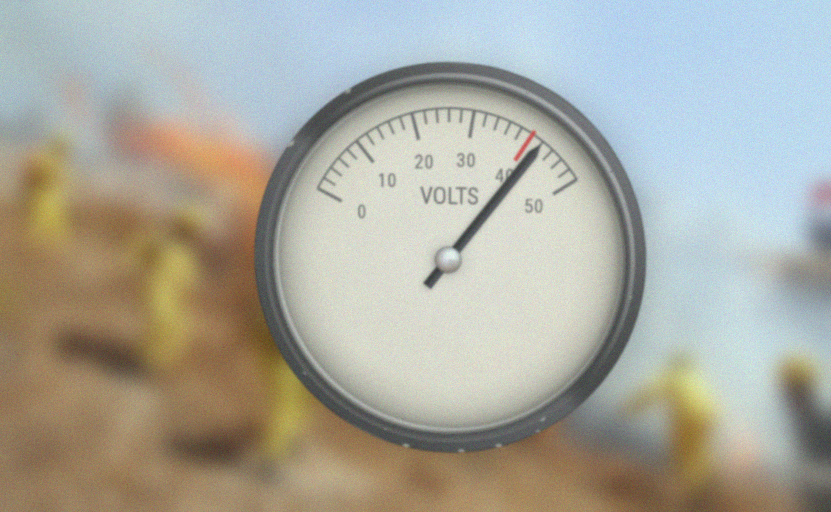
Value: V 42
